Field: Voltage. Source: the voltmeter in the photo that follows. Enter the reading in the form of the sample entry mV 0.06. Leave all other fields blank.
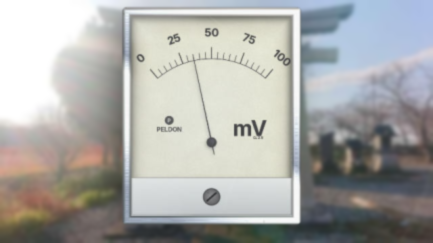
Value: mV 35
